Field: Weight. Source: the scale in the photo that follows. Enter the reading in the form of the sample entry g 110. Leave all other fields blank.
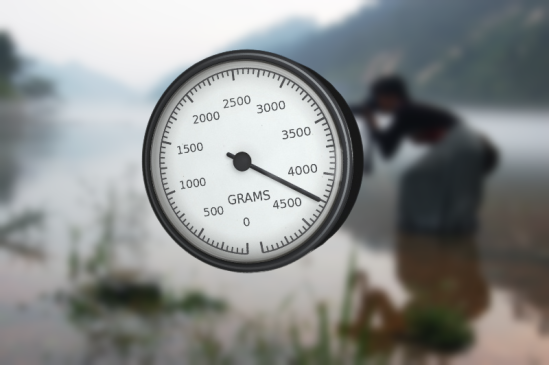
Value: g 4250
